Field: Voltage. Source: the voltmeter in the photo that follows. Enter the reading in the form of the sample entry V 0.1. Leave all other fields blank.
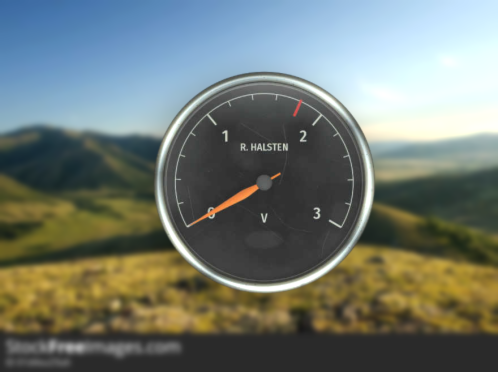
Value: V 0
